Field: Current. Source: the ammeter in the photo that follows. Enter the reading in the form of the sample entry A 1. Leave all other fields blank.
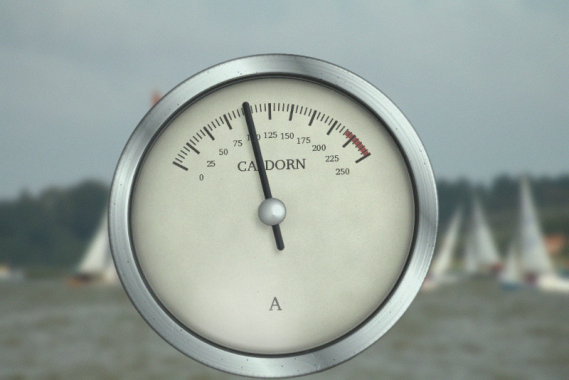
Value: A 100
